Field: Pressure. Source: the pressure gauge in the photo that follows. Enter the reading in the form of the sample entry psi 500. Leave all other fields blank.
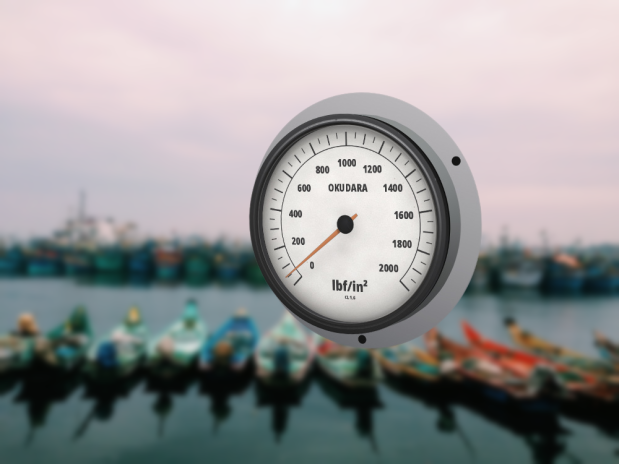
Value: psi 50
